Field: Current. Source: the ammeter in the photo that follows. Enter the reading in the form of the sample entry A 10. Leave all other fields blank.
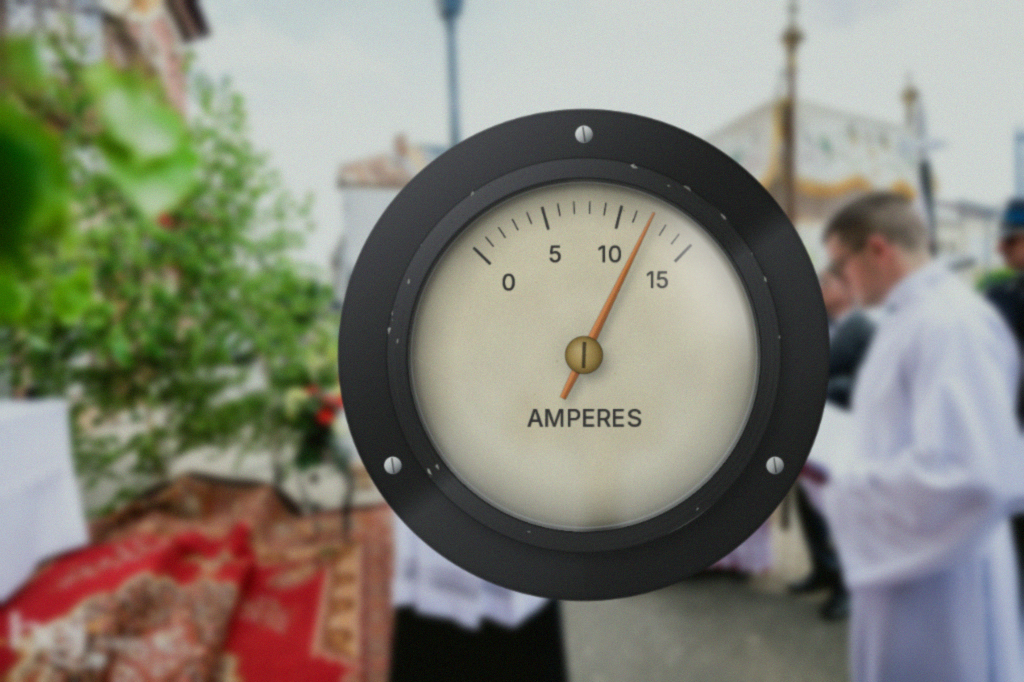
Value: A 12
